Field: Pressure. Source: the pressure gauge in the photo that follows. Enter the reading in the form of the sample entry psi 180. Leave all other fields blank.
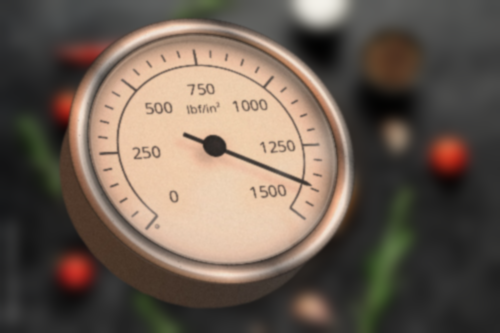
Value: psi 1400
